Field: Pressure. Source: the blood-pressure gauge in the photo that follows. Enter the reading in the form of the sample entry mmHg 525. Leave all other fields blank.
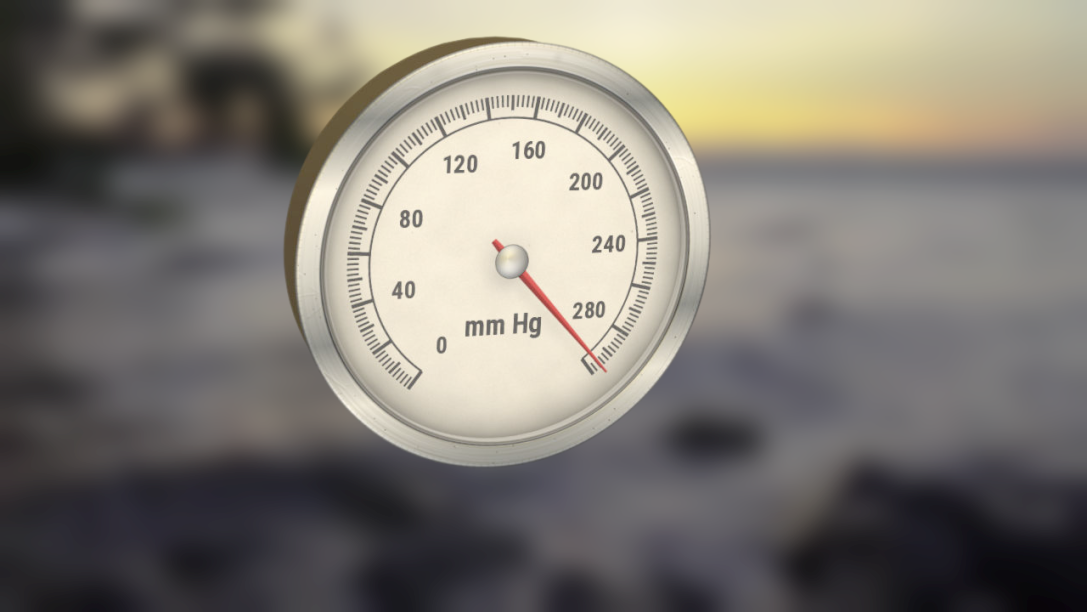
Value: mmHg 296
